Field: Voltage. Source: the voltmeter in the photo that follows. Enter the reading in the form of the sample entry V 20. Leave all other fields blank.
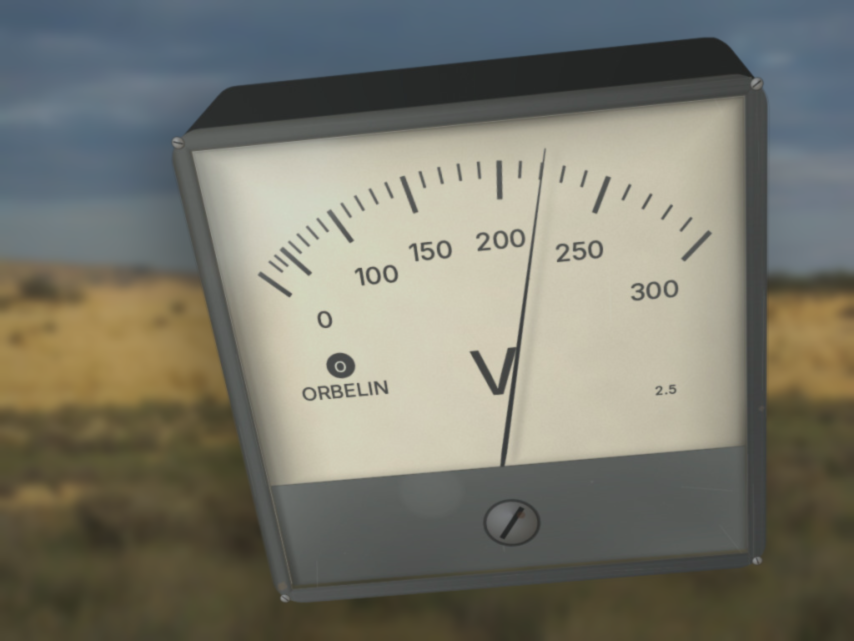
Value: V 220
